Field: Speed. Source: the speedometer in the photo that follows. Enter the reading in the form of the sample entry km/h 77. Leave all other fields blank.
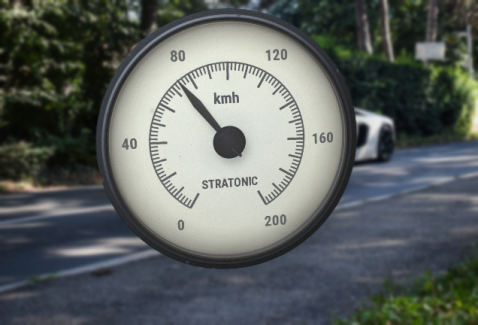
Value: km/h 74
